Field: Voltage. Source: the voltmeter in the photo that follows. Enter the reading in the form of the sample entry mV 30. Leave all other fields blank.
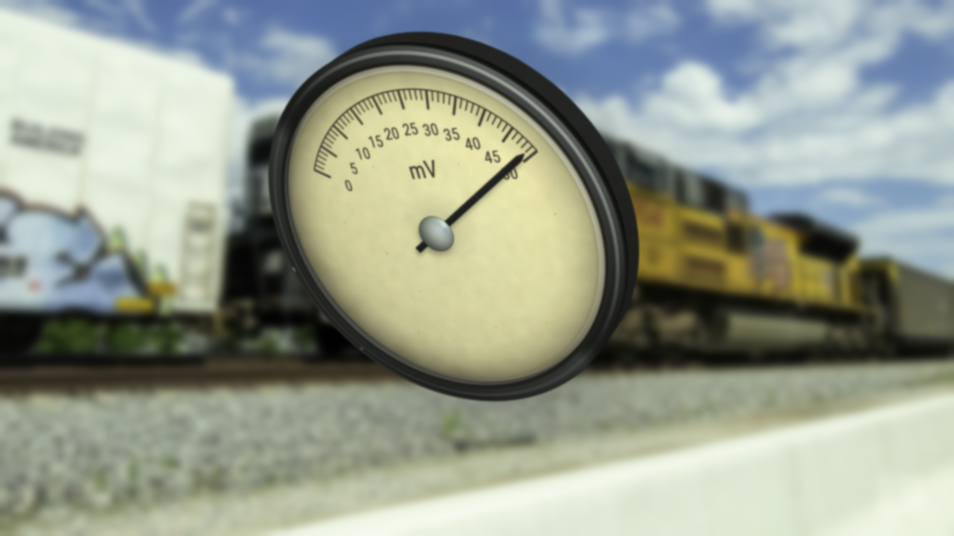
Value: mV 49
